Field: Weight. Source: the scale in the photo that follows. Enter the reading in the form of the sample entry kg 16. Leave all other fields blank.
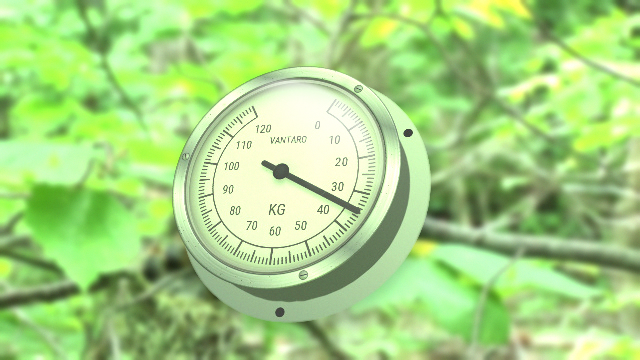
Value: kg 35
